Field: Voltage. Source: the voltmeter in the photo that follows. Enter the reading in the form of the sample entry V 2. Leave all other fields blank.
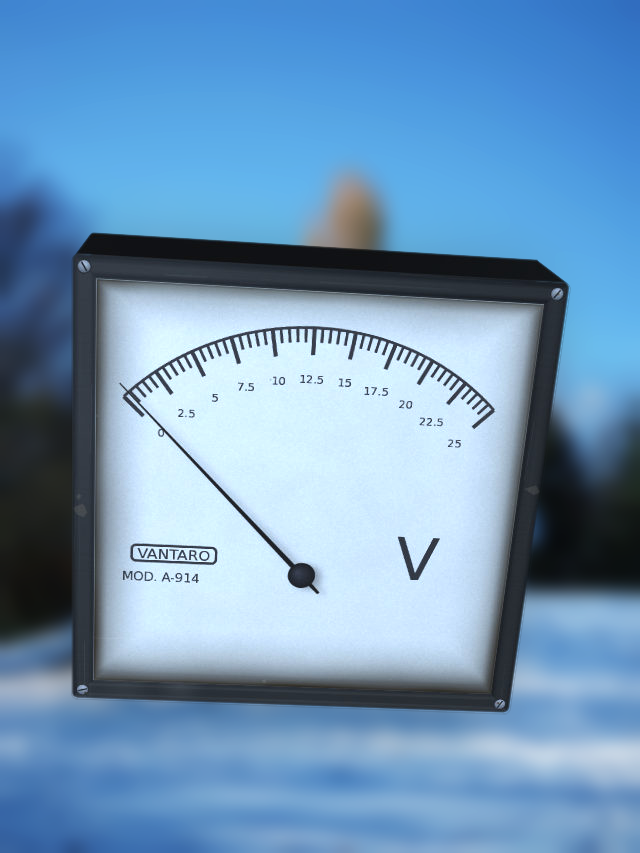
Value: V 0.5
